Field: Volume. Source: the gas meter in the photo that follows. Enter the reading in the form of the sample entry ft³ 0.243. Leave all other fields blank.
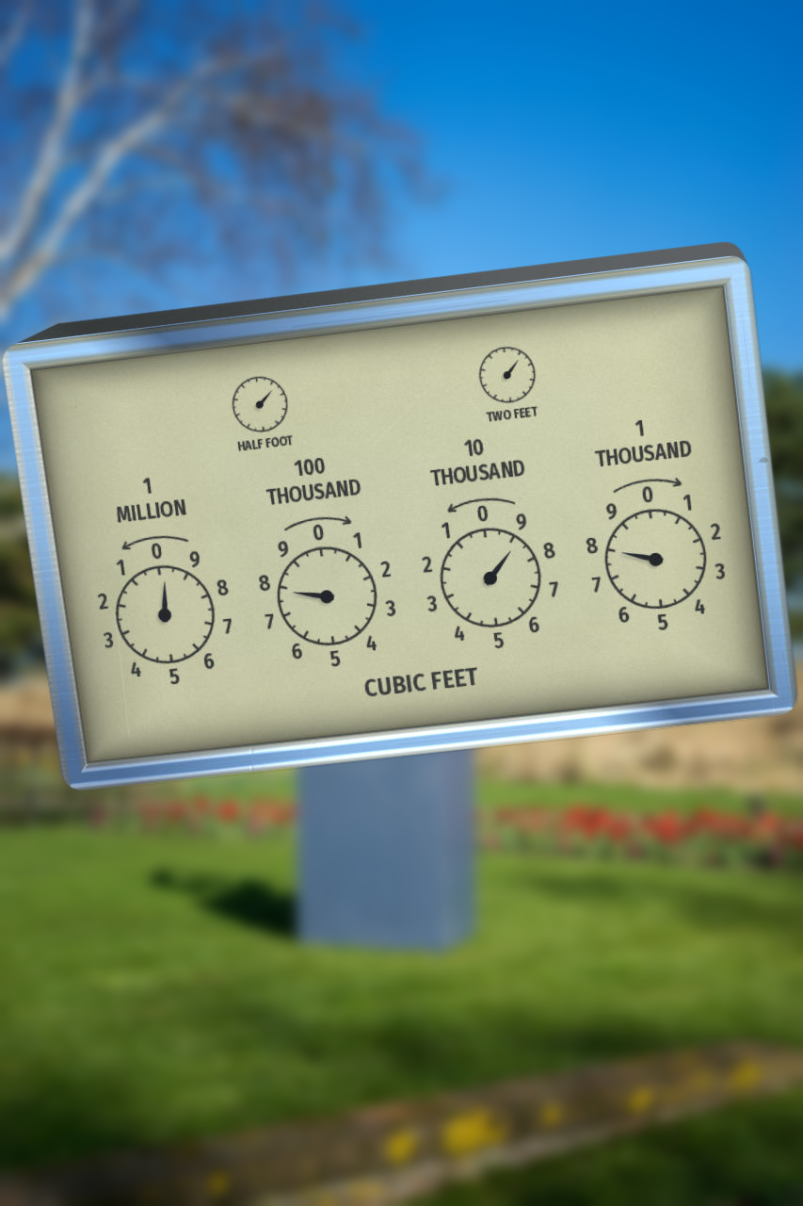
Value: ft³ 978800
